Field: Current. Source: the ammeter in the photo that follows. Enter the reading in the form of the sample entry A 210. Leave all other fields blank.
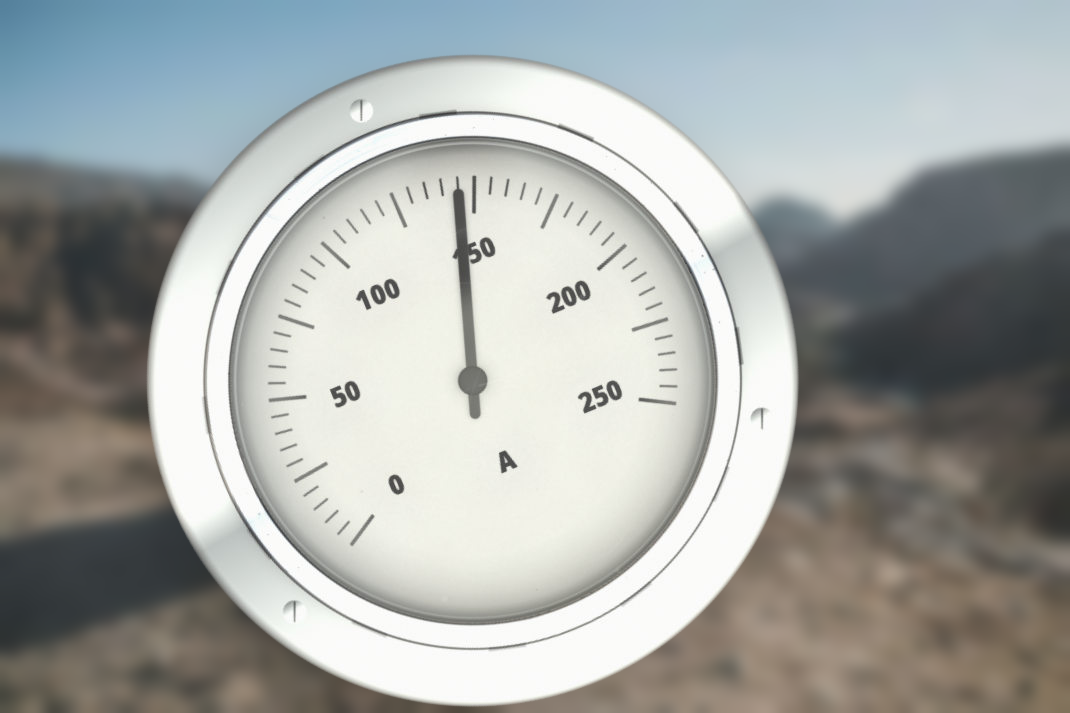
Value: A 145
